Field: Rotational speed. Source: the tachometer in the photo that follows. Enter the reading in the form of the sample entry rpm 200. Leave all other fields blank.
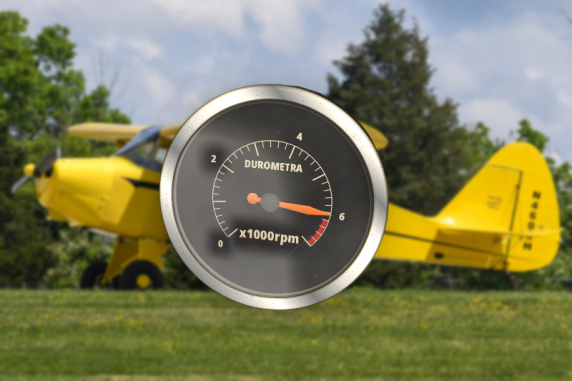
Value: rpm 6000
